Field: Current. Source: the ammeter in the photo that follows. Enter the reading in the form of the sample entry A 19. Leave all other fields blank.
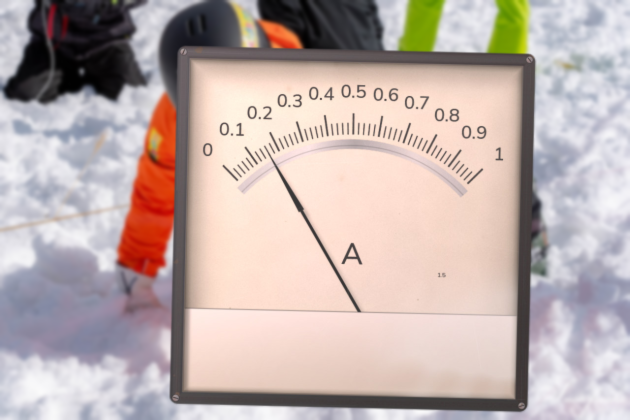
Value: A 0.16
